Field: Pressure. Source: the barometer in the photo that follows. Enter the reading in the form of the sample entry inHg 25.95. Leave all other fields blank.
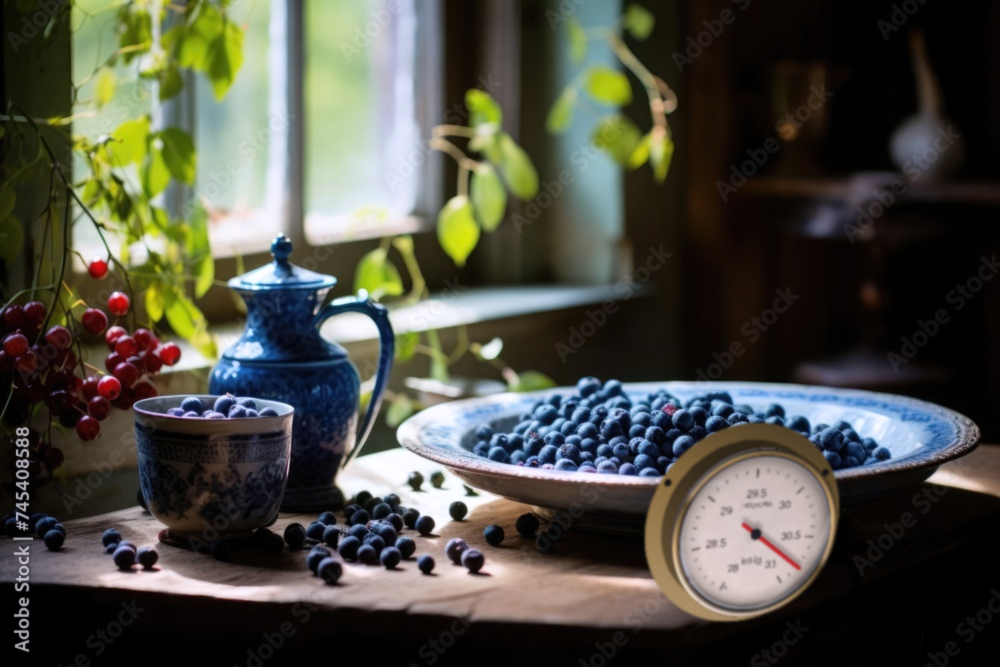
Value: inHg 30.8
